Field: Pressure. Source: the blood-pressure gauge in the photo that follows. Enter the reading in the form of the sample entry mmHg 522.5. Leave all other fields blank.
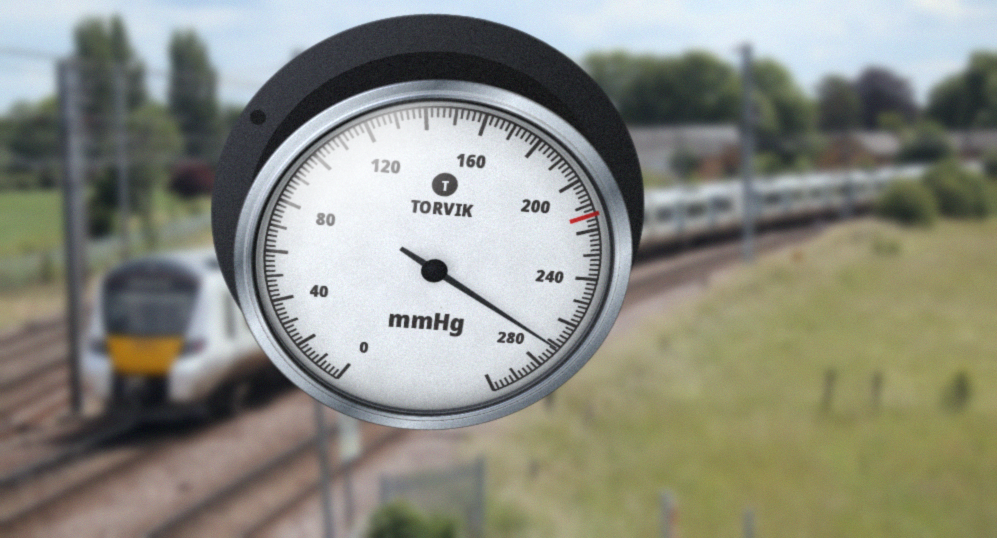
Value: mmHg 270
